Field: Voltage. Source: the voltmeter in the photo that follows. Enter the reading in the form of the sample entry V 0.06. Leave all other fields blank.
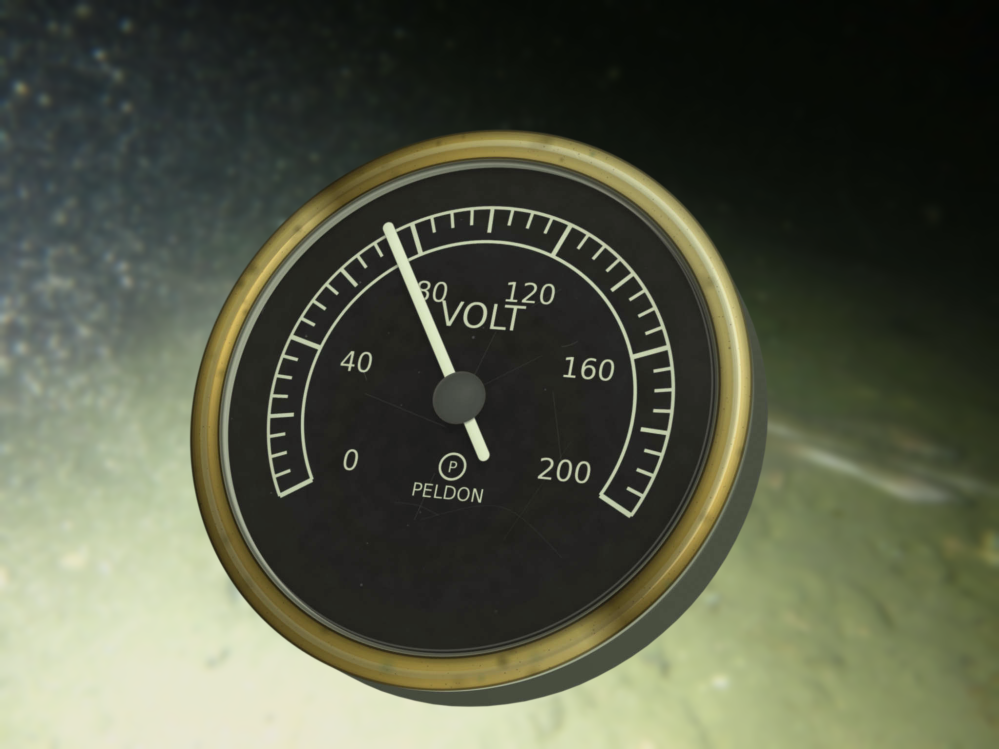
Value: V 75
